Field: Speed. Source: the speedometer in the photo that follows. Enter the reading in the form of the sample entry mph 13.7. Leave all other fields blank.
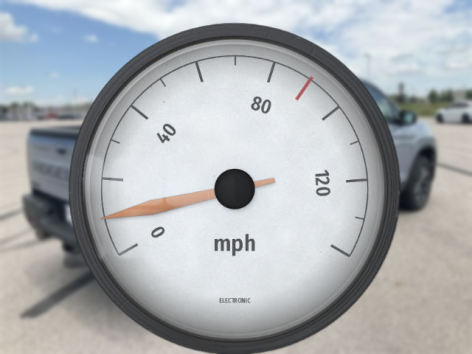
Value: mph 10
